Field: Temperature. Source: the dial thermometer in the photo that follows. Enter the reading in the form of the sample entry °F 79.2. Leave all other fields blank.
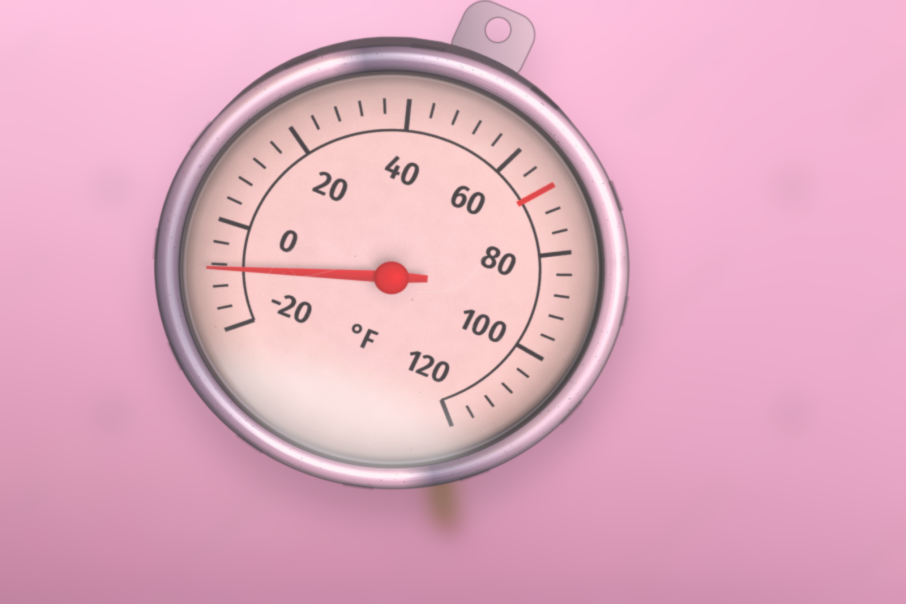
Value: °F -8
